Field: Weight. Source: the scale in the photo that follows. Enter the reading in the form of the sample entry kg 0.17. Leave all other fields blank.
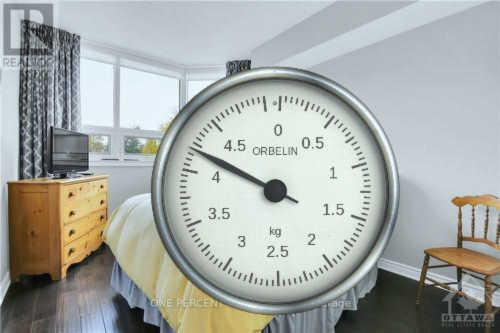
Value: kg 4.2
